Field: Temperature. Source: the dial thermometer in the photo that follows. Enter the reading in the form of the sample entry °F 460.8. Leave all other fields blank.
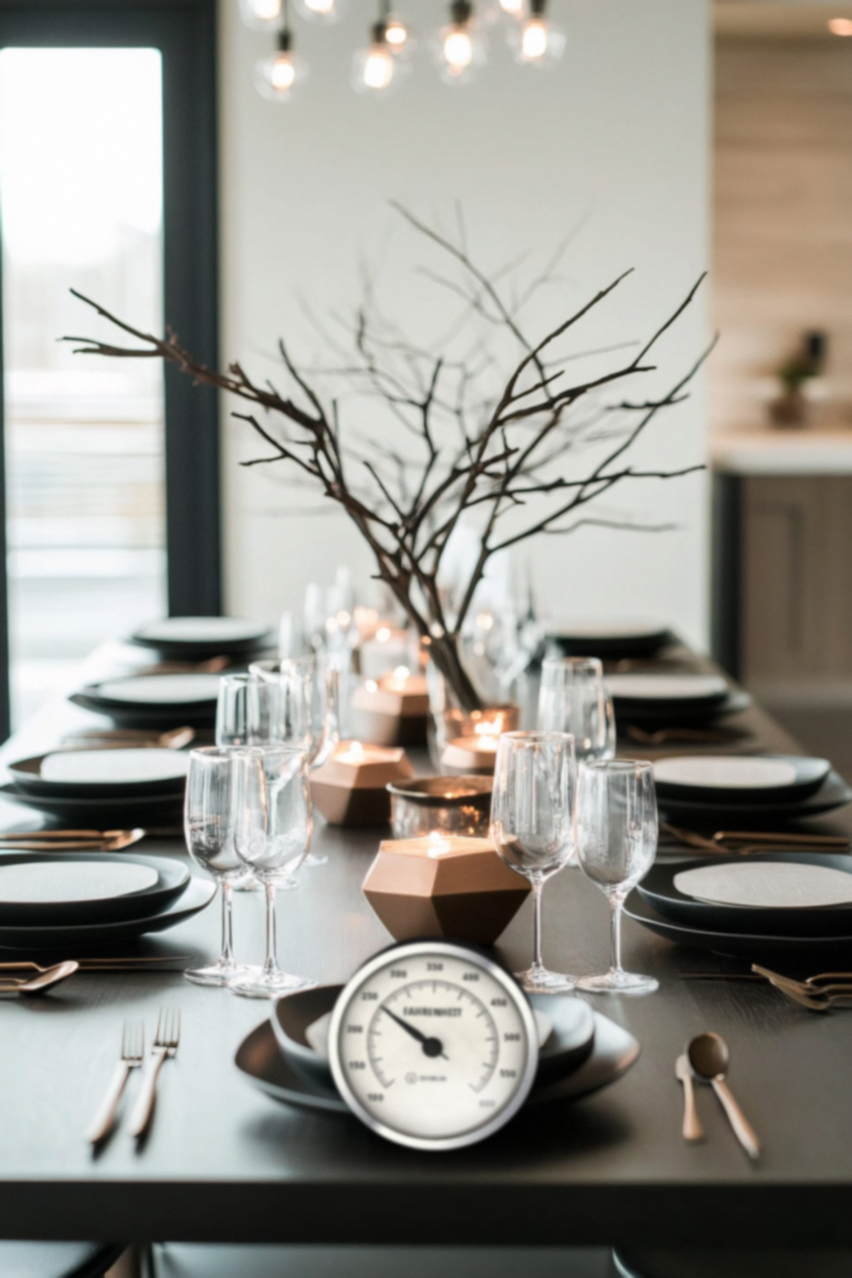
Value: °F 250
